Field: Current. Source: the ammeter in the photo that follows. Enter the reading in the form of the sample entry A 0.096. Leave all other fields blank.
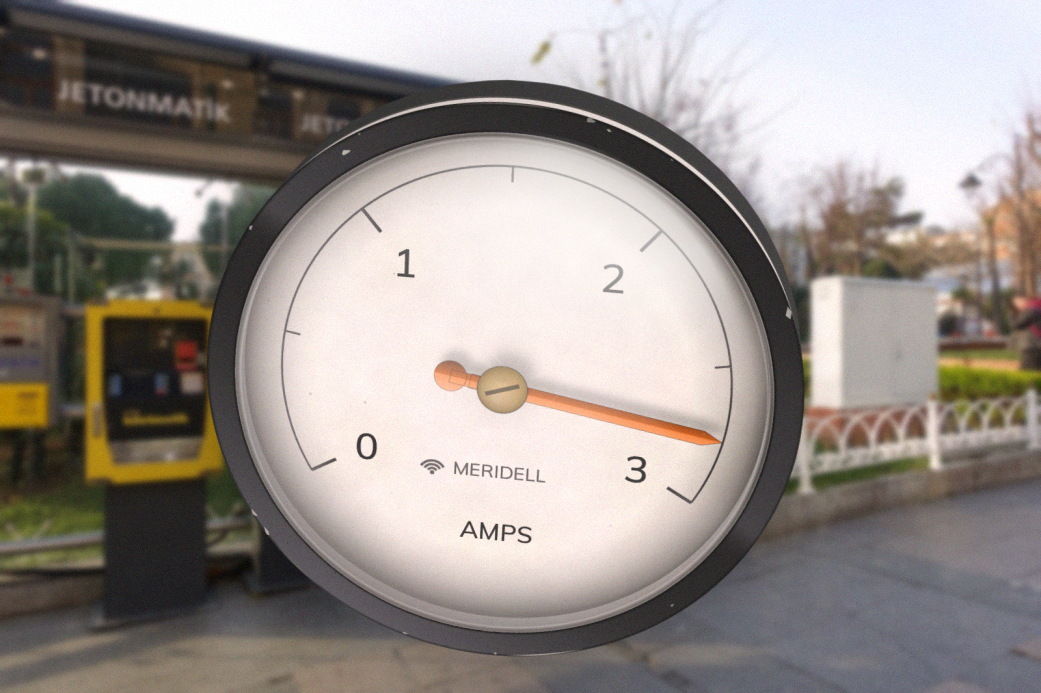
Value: A 2.75
